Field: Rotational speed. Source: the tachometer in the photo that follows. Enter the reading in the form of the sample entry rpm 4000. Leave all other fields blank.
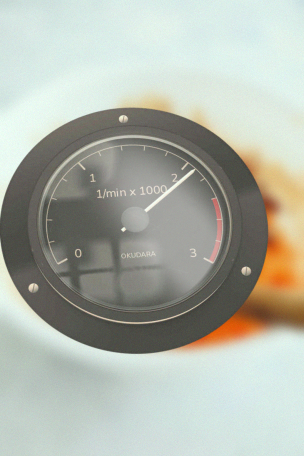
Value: rpm 2100
